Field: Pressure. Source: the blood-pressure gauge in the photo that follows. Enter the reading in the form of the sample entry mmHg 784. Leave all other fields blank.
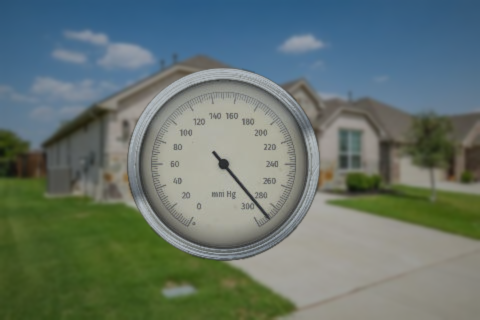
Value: mmHg 290
